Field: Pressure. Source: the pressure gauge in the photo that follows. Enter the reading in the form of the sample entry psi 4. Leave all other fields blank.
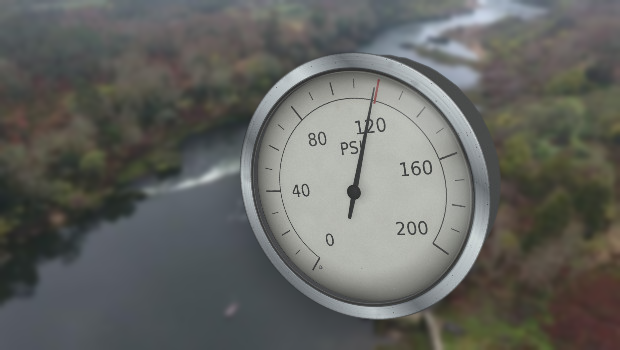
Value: psi 120
